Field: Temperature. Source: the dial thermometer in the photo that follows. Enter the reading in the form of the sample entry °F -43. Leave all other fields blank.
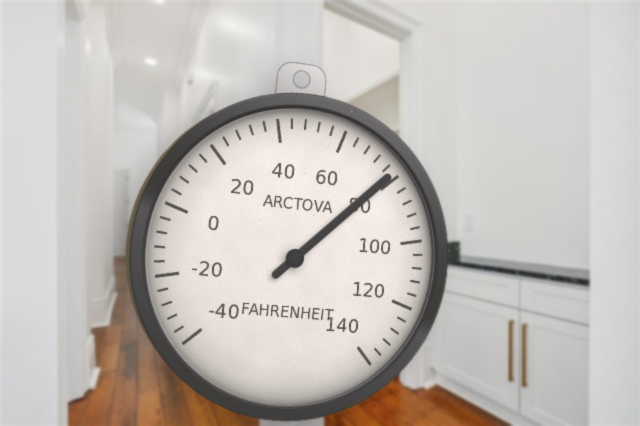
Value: °F 78
